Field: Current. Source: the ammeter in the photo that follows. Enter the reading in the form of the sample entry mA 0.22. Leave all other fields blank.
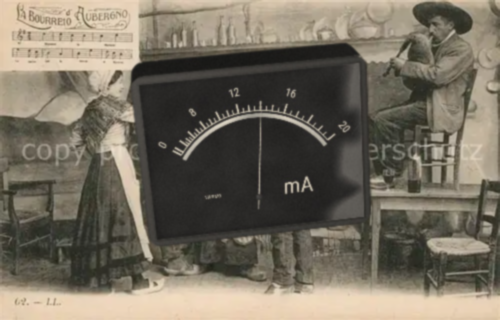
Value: mA 14
